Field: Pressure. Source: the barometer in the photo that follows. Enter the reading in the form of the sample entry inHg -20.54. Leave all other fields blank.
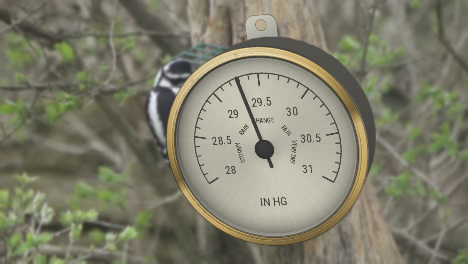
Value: inHg 29.3
